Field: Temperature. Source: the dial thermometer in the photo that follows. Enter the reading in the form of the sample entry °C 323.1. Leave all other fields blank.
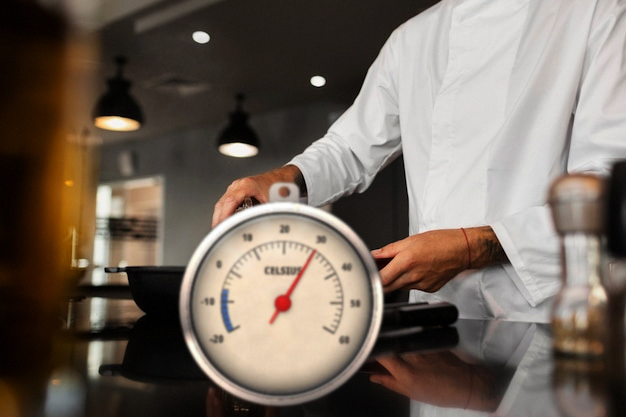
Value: °C 30
